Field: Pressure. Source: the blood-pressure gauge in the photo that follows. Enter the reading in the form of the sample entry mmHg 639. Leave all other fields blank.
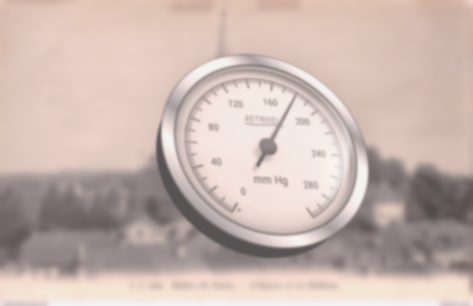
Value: mmHg 180
